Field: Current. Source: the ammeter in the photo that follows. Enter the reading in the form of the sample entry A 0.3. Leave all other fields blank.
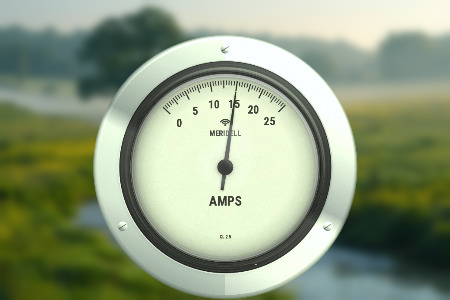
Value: A 15
